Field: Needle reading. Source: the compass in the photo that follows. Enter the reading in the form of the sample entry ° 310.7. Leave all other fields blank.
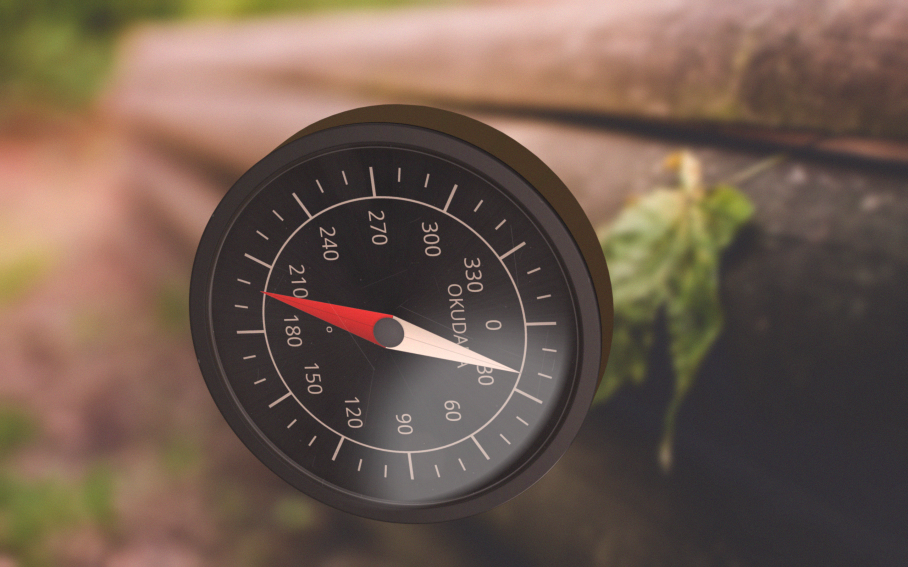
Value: ° 200
